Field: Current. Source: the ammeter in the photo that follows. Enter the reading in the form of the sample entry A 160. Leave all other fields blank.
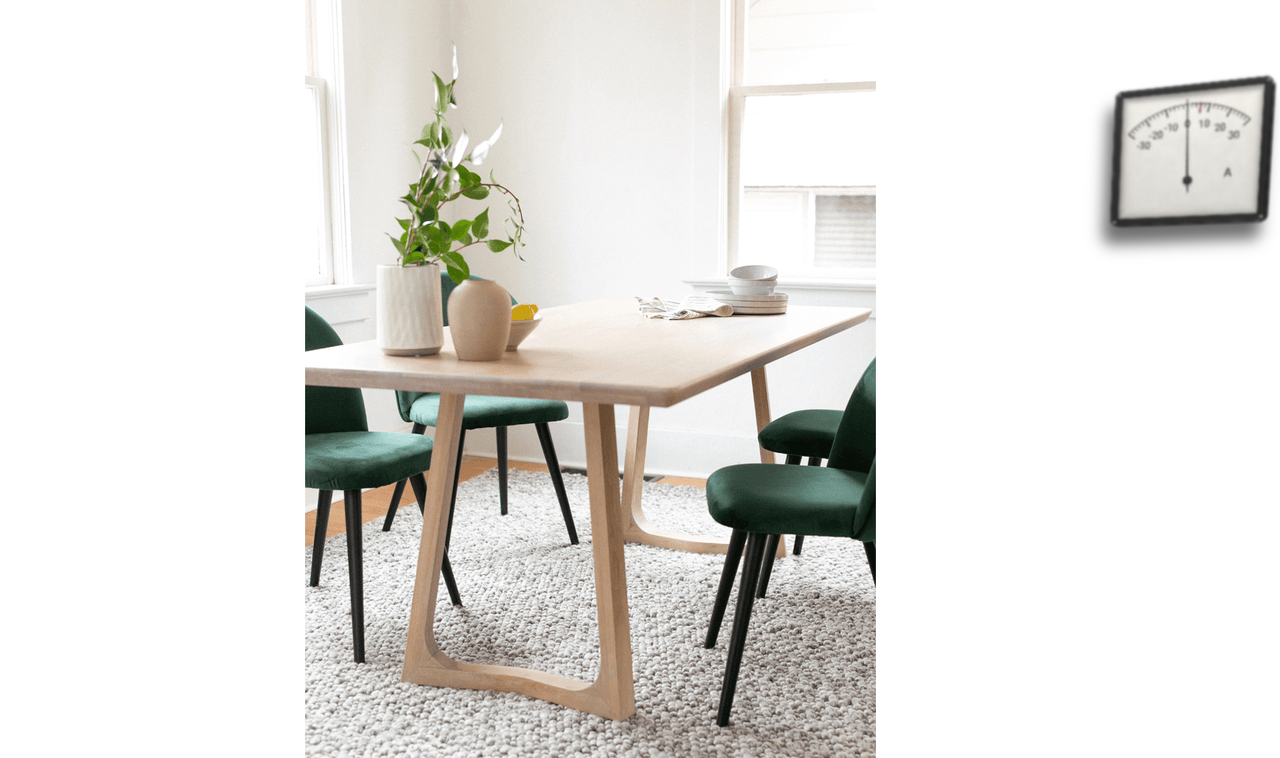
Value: A 0
